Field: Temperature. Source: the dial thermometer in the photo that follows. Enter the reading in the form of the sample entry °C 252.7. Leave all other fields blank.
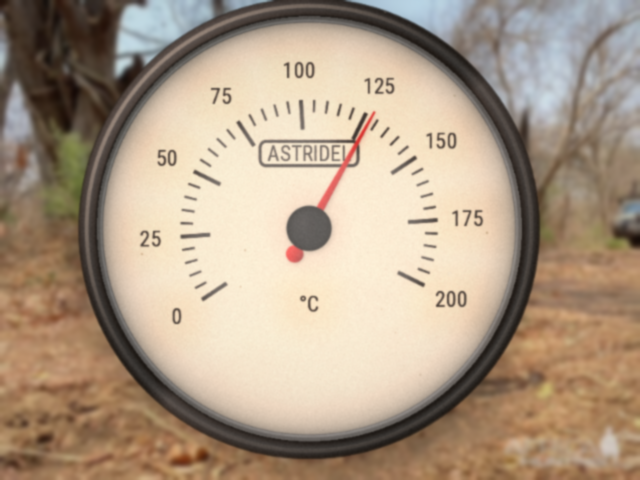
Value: °C 127.5
